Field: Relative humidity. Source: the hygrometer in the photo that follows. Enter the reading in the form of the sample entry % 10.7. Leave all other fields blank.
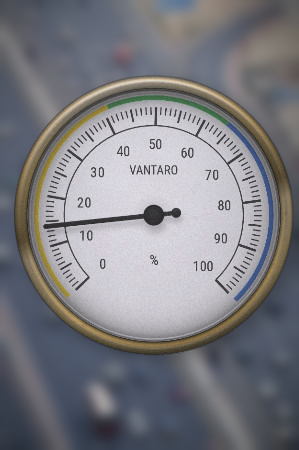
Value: % 14
